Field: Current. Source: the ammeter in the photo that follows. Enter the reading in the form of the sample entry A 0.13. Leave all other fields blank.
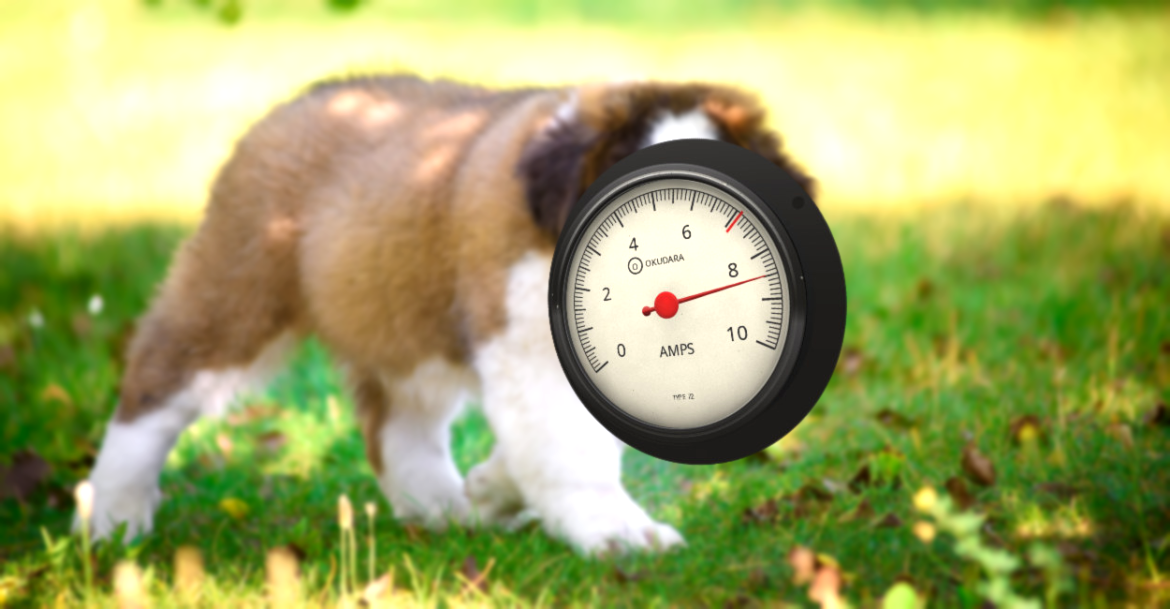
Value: A 8.5
